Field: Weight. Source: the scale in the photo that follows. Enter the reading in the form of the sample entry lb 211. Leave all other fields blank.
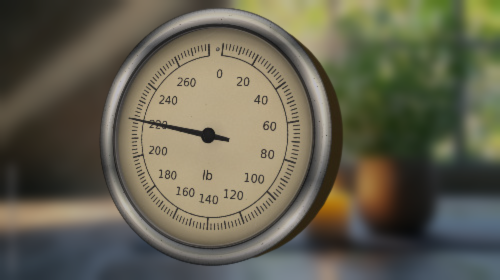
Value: lb 220
